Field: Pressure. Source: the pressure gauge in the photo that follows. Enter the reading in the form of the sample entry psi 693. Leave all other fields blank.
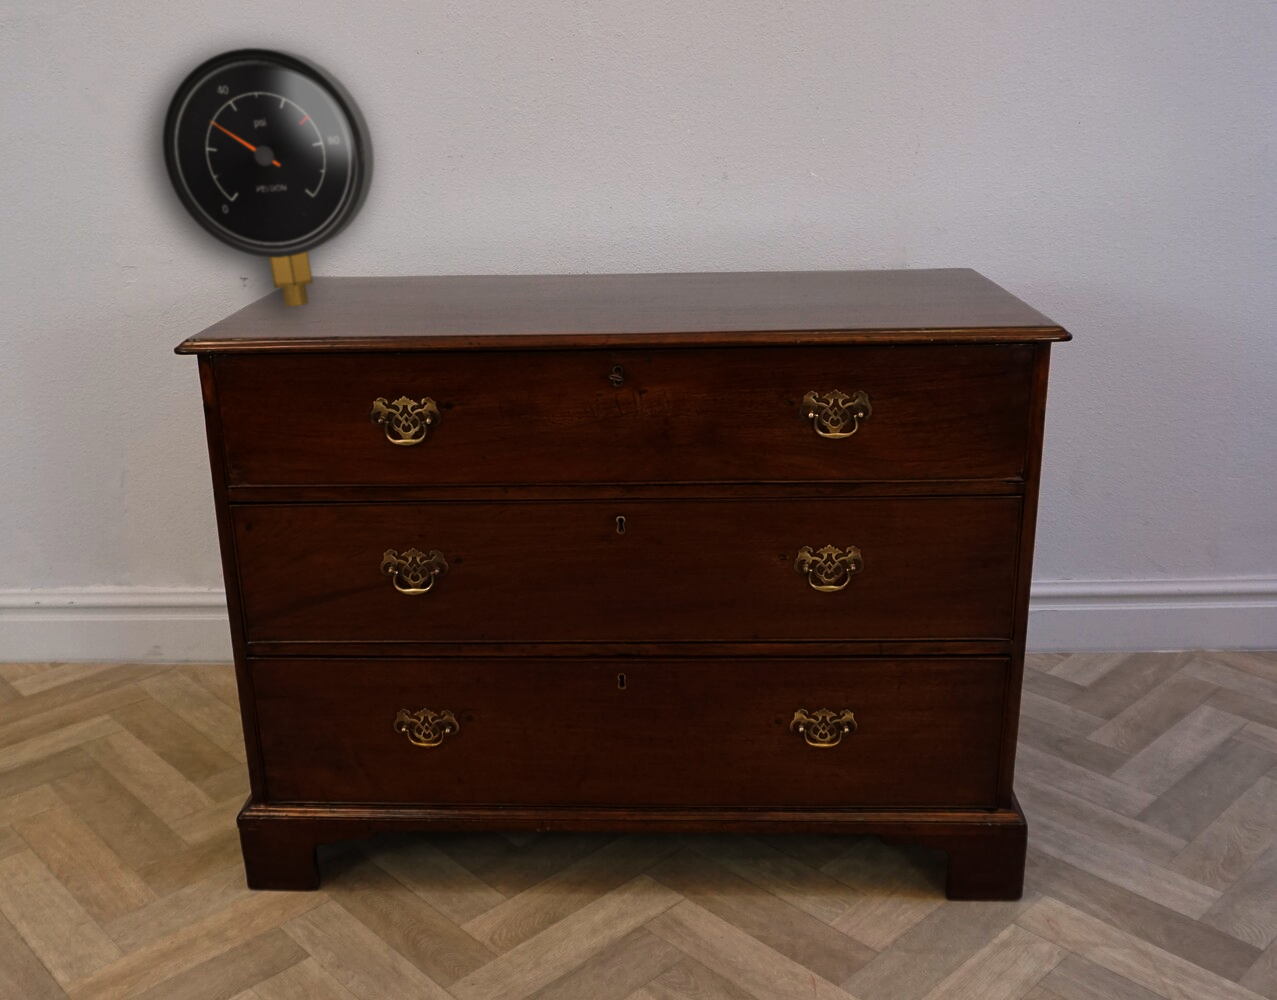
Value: psi 30
